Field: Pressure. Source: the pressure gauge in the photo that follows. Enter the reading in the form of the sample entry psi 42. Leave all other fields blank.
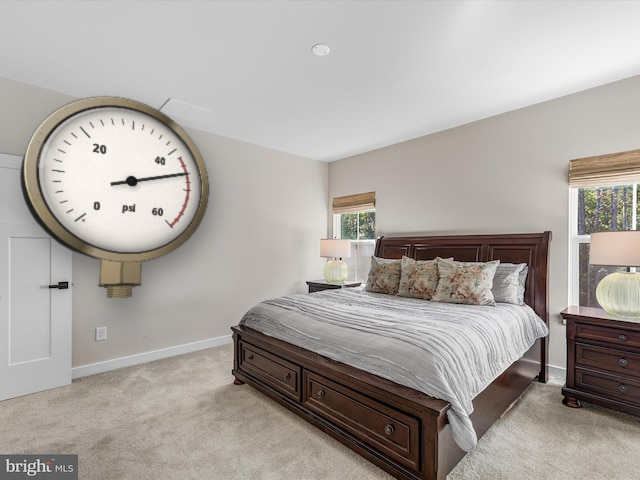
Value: psi 46
